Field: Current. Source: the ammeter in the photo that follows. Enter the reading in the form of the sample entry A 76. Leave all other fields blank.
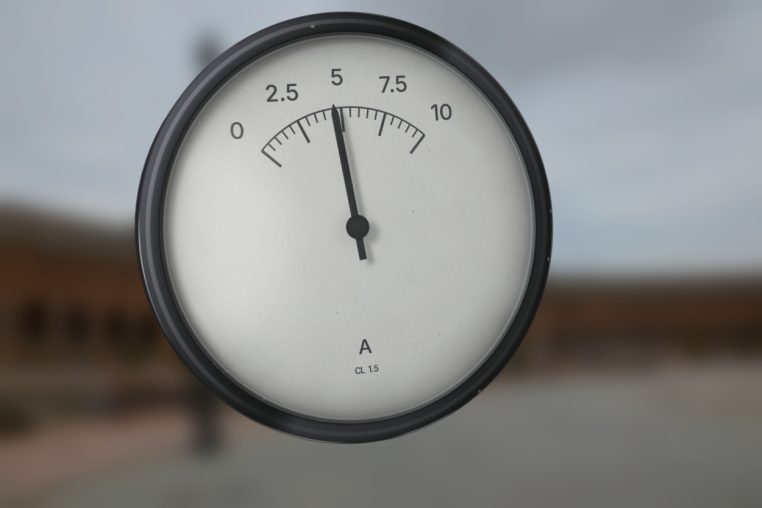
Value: A 4.5
